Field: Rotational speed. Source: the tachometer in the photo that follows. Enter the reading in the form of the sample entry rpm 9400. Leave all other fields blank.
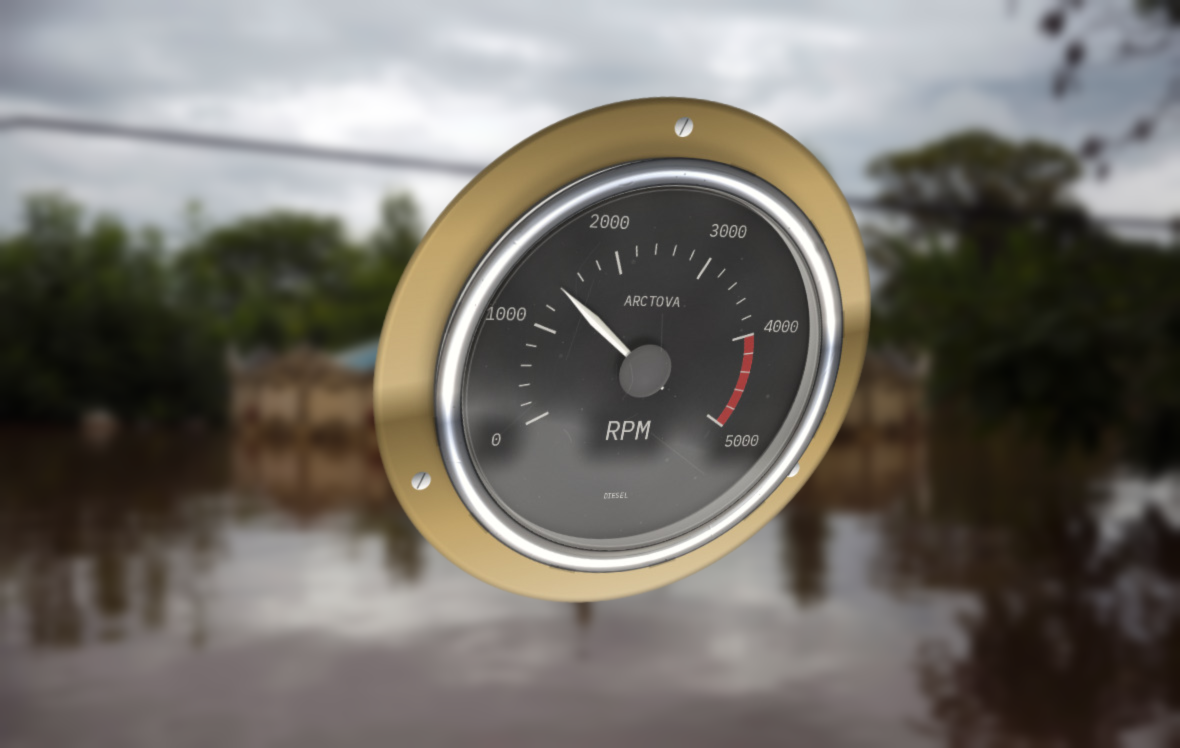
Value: rpm 1400
